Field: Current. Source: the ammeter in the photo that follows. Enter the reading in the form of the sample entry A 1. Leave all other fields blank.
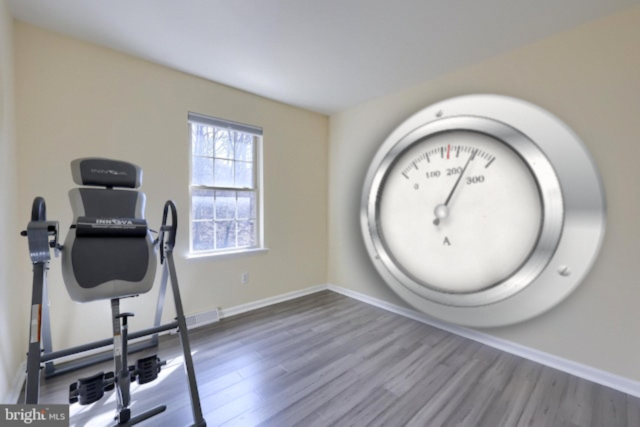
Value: A 250
